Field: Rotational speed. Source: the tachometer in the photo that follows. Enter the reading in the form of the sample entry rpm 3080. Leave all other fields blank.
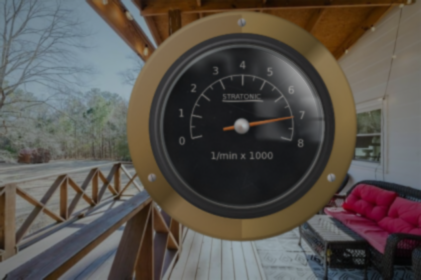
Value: rpm 7000
